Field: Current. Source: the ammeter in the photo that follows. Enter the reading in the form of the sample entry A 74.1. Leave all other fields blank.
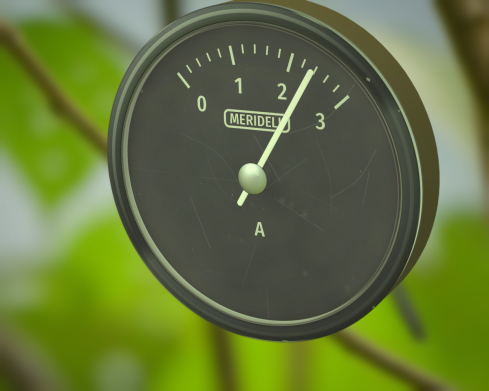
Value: A 2.4
